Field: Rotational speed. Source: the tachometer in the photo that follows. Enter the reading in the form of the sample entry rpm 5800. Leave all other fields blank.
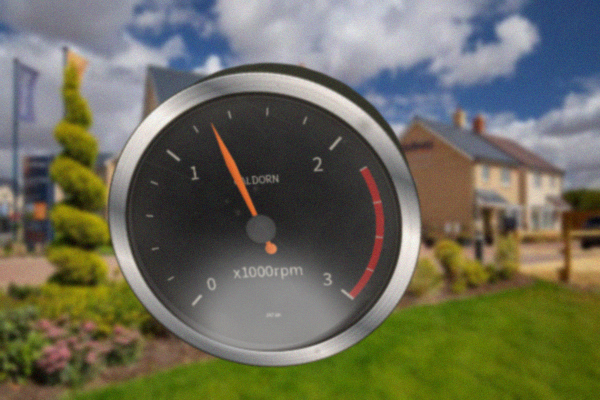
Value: rpm 1300
